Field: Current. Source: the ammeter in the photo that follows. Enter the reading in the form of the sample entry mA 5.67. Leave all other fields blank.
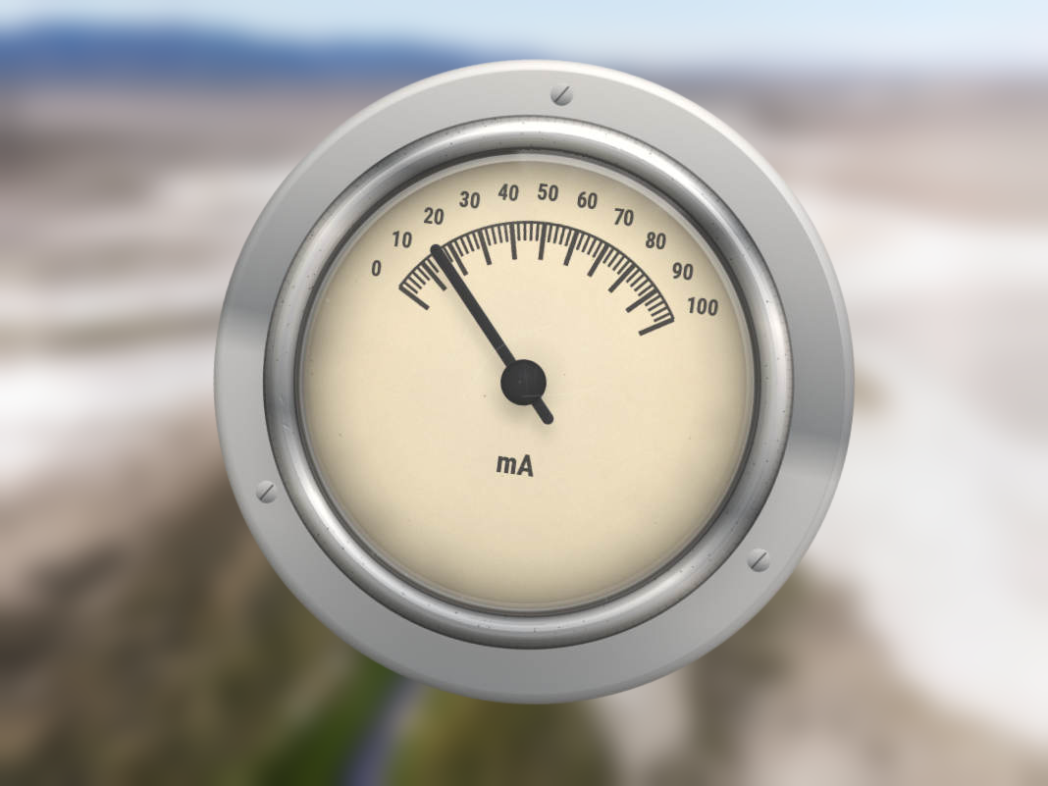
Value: mA 16
